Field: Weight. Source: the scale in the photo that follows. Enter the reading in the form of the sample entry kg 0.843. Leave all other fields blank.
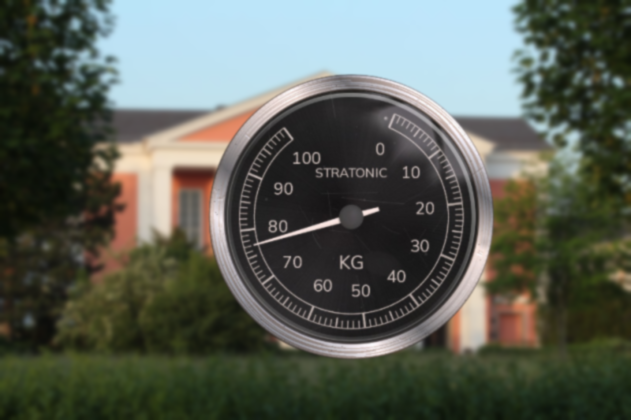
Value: kg 77
